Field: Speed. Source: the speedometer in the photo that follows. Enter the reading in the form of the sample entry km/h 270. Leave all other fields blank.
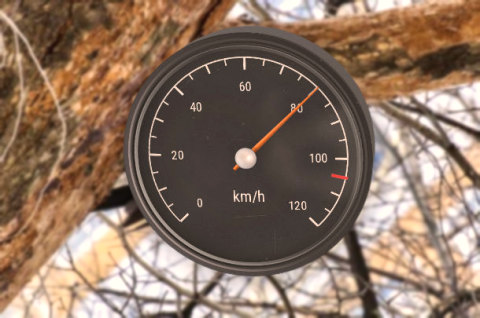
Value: km/h 80
